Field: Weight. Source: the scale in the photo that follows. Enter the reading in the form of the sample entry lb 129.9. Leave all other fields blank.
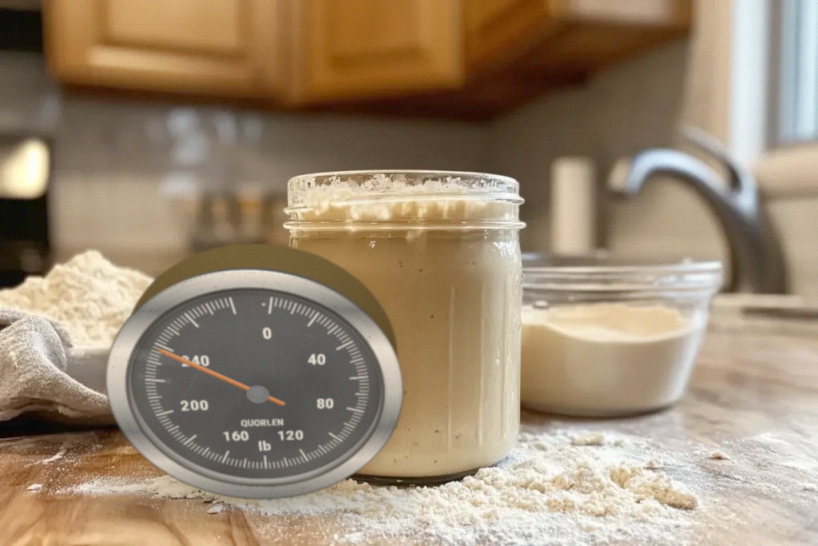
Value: lb 240
